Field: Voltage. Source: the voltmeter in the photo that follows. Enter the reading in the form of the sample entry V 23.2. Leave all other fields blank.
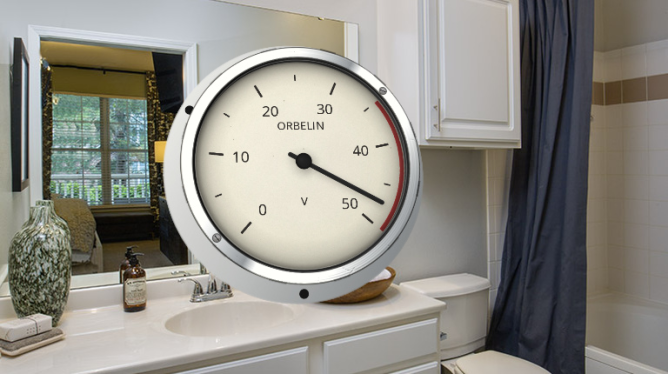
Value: V 47.5
